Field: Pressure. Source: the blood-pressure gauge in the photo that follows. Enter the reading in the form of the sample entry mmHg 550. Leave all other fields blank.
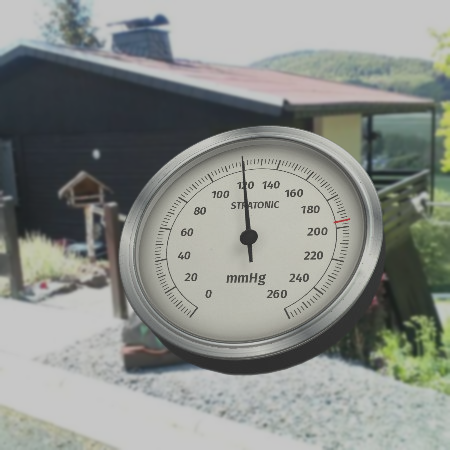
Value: mmHg 120
